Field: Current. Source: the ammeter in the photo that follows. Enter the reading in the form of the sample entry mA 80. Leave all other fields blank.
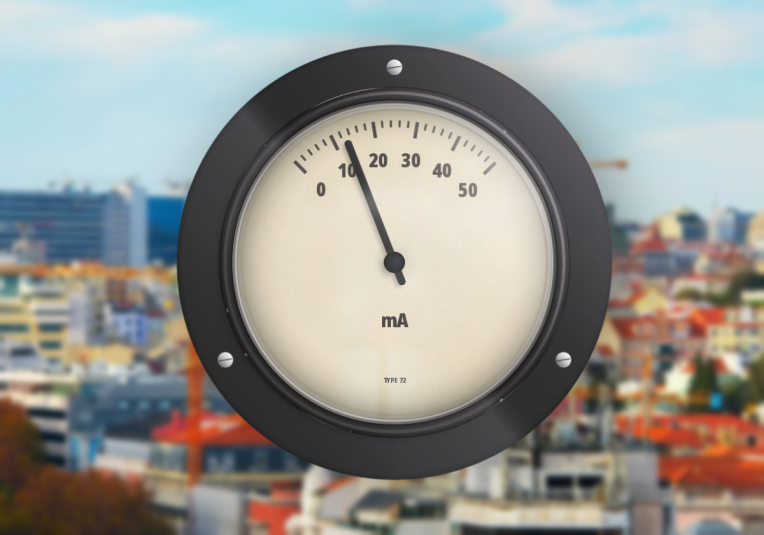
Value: mA 13
